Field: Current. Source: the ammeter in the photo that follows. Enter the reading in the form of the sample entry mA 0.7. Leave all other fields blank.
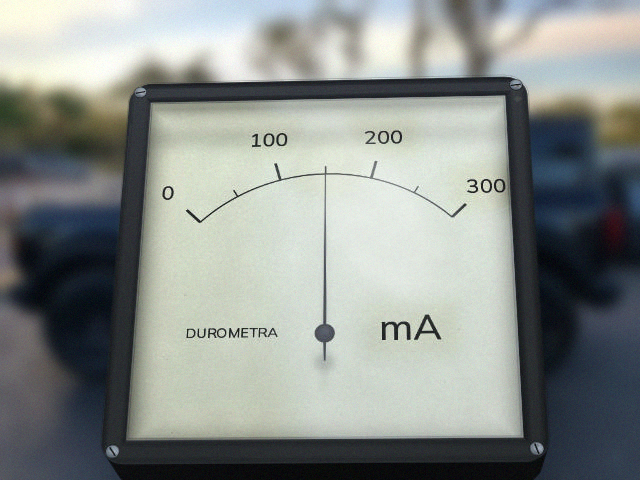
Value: mA 150
